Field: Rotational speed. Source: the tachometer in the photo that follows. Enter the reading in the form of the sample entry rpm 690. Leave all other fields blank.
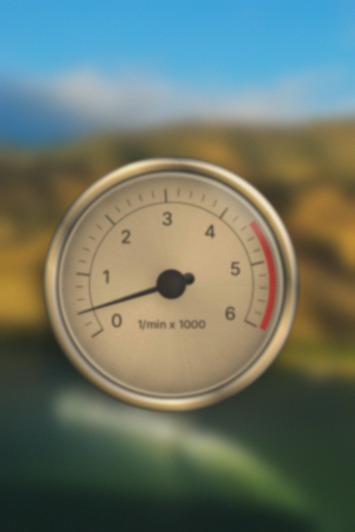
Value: rpm 400
